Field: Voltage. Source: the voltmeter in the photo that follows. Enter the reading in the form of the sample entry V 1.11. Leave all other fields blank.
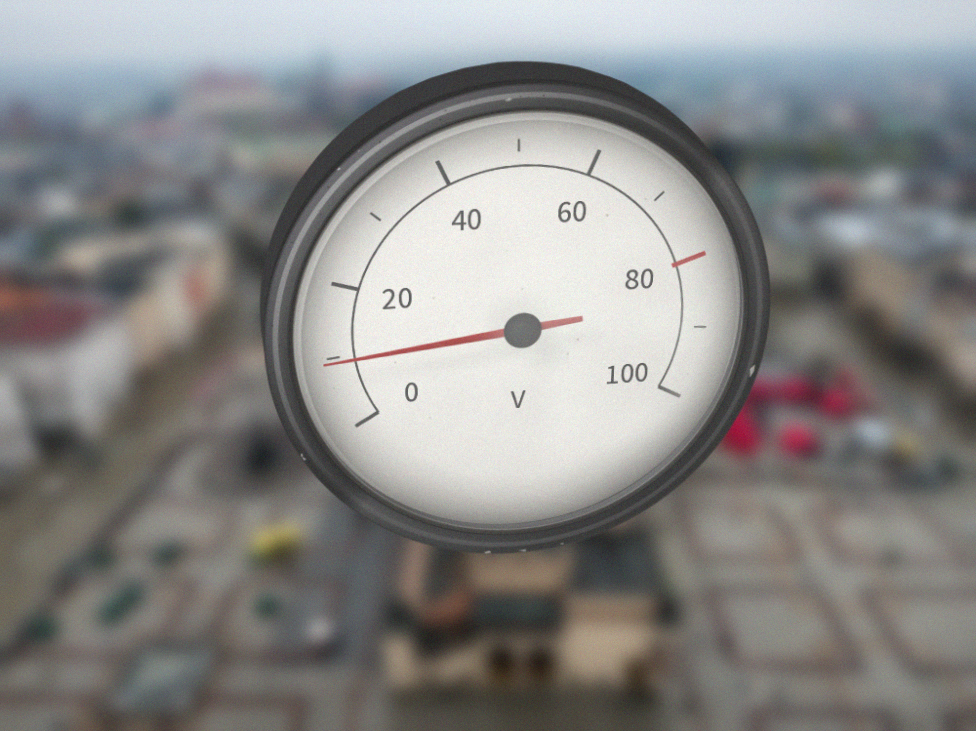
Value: V 10
